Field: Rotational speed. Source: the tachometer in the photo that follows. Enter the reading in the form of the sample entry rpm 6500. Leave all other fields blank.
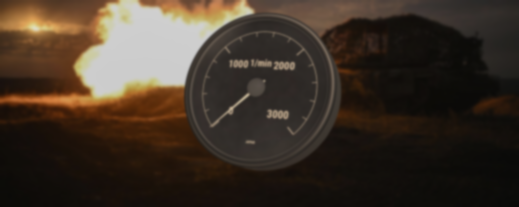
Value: rpm 0
